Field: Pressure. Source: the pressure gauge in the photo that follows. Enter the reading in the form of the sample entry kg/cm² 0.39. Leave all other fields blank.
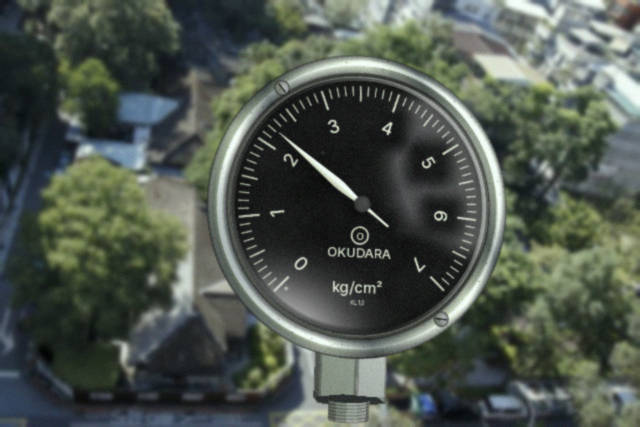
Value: kg/cm² 2.2
